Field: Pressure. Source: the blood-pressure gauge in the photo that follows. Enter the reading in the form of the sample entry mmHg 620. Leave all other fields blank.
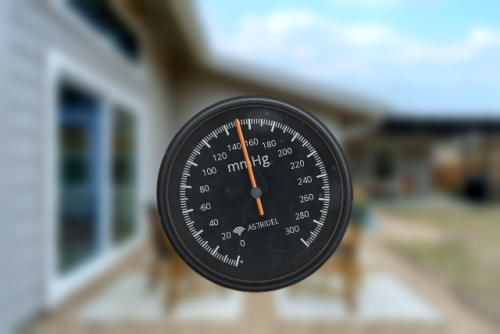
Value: mmHg 150
